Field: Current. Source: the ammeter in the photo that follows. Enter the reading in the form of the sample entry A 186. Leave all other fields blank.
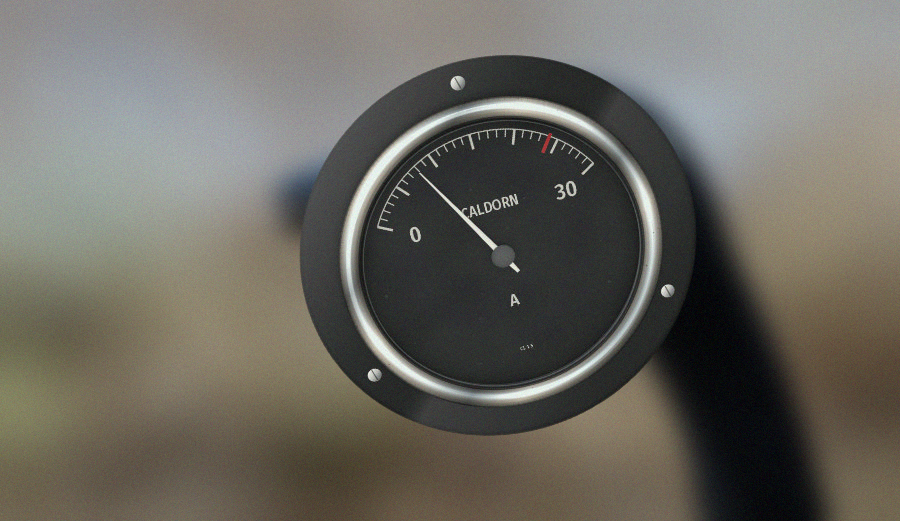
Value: A 8
